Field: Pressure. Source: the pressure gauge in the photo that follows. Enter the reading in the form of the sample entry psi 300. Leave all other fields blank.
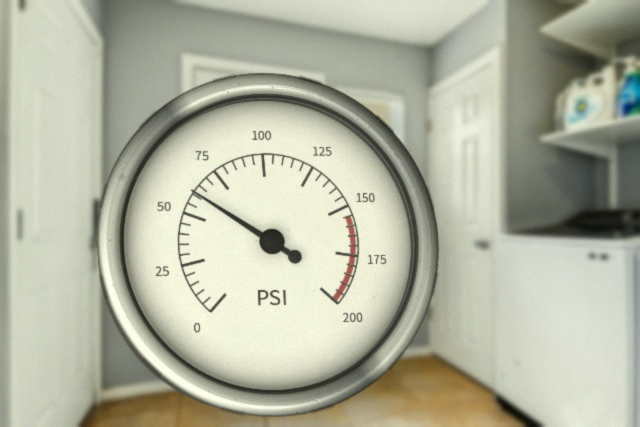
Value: psi 60
